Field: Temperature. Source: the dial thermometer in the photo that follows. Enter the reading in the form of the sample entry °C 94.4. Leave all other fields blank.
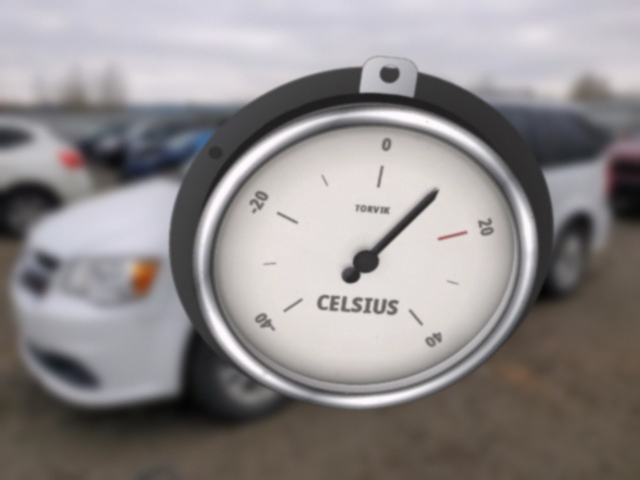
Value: °C 10
